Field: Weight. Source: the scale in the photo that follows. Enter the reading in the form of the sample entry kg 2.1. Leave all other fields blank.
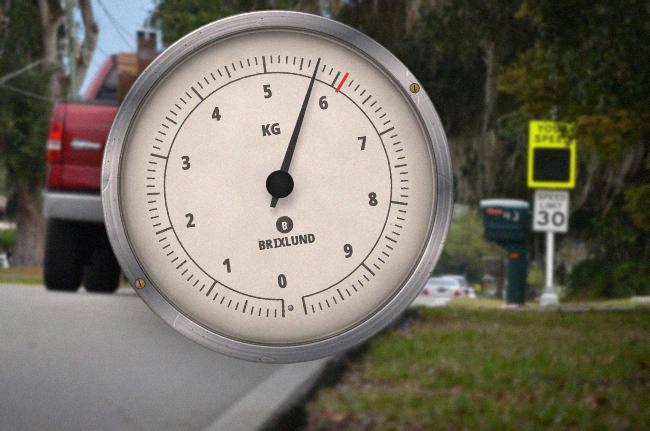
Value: kg 5.7
